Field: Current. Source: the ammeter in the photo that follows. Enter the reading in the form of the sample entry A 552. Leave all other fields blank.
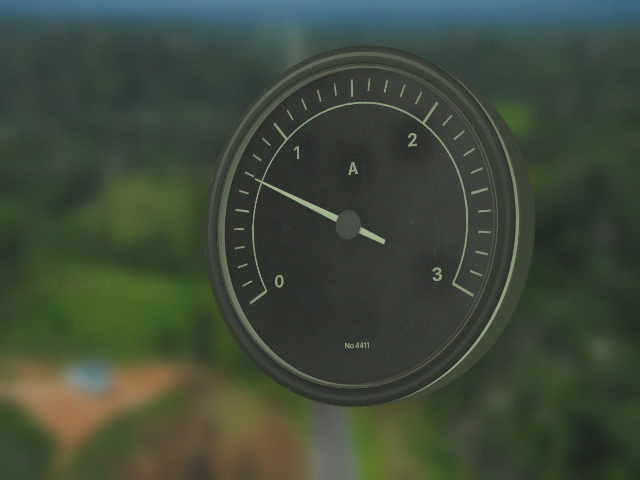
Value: A 0.7
